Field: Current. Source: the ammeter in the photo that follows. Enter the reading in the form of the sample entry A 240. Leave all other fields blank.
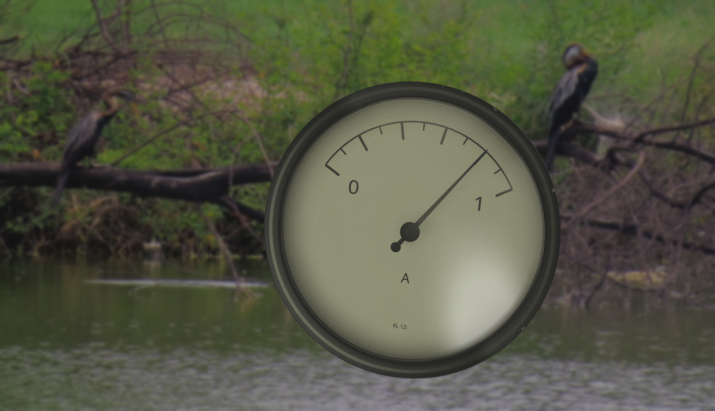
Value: A 0.8
